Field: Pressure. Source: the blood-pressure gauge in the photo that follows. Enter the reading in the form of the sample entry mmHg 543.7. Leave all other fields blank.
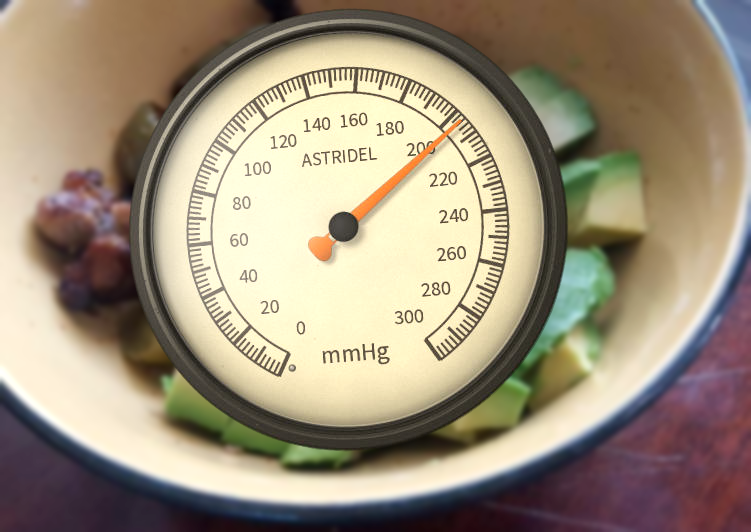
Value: mmHg 204
